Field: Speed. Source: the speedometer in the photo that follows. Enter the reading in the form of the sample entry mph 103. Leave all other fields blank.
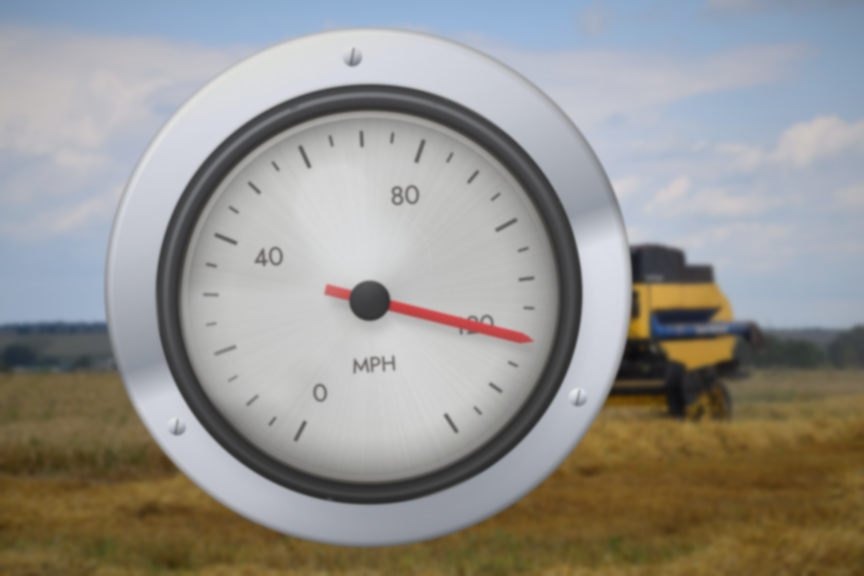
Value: mph 120
